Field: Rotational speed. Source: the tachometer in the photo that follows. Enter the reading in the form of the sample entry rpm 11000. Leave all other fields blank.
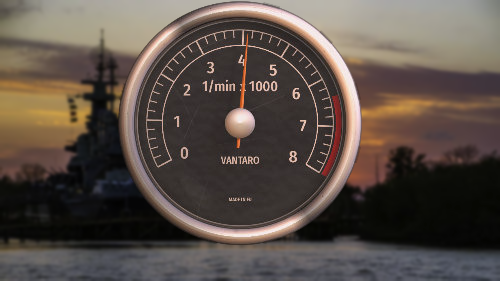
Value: rpm 4100
